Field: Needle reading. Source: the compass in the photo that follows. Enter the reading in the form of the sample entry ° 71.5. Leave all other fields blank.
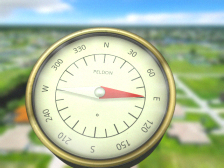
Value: ° 90
